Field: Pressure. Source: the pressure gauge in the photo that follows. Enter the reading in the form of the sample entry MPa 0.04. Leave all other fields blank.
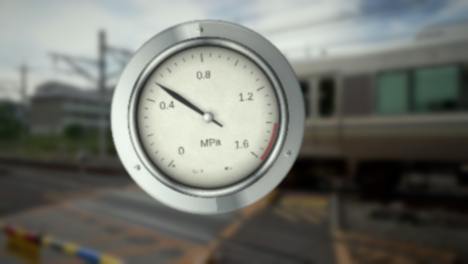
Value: MPa 0.5
